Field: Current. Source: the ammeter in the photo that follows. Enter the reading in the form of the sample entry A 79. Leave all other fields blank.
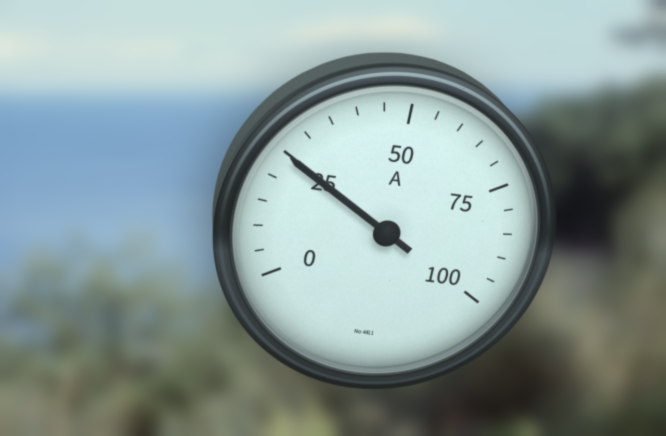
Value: A 25
